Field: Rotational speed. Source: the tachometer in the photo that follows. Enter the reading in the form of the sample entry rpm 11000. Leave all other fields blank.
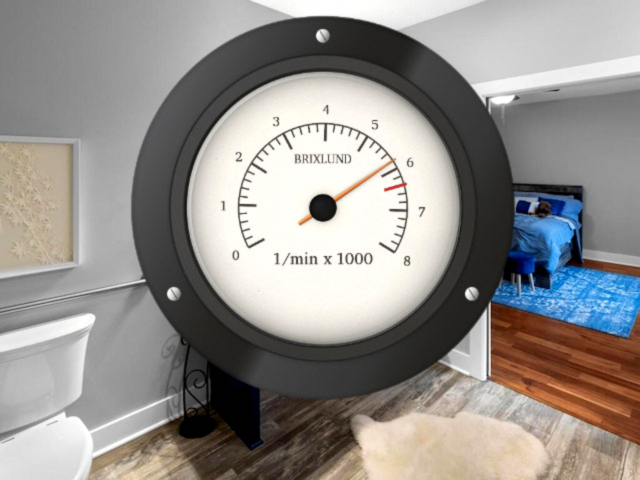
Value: rpm 5800
